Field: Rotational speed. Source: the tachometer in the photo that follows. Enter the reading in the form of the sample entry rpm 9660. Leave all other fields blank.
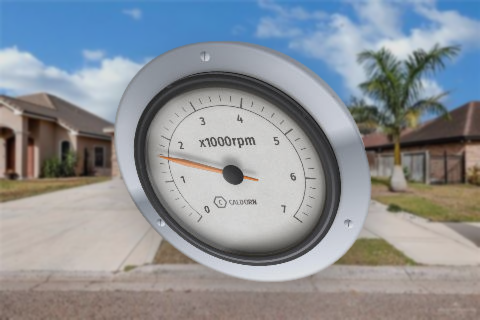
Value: rpm 1600
